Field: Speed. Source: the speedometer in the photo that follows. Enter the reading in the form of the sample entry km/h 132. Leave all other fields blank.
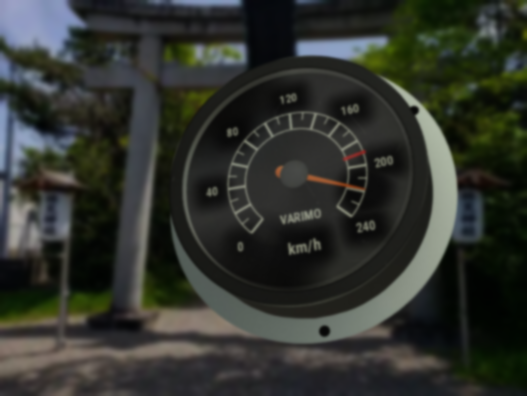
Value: km/h 220
